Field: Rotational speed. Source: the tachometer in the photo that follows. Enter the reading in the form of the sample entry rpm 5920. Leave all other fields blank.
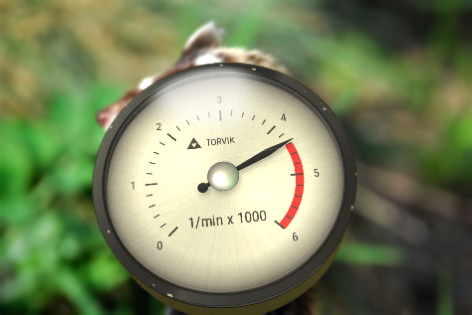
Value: rpm 4400
